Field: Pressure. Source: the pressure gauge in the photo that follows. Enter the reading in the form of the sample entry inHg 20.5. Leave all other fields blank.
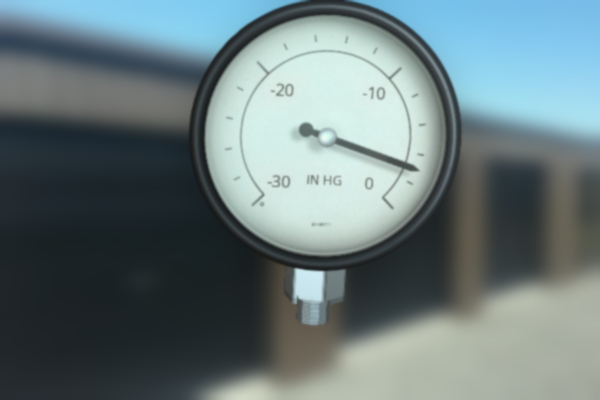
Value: inHg -3
